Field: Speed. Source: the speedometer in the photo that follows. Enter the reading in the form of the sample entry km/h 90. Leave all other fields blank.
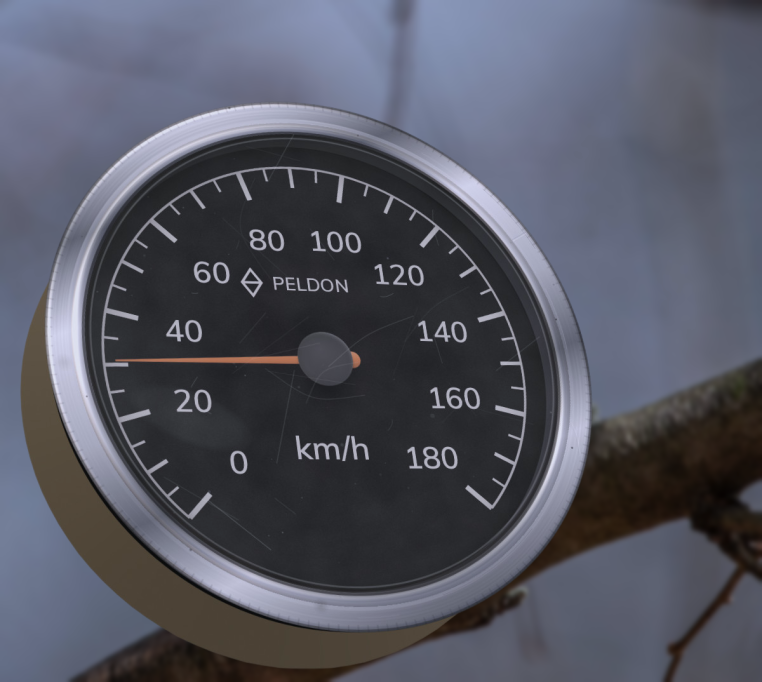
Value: km/h 30
